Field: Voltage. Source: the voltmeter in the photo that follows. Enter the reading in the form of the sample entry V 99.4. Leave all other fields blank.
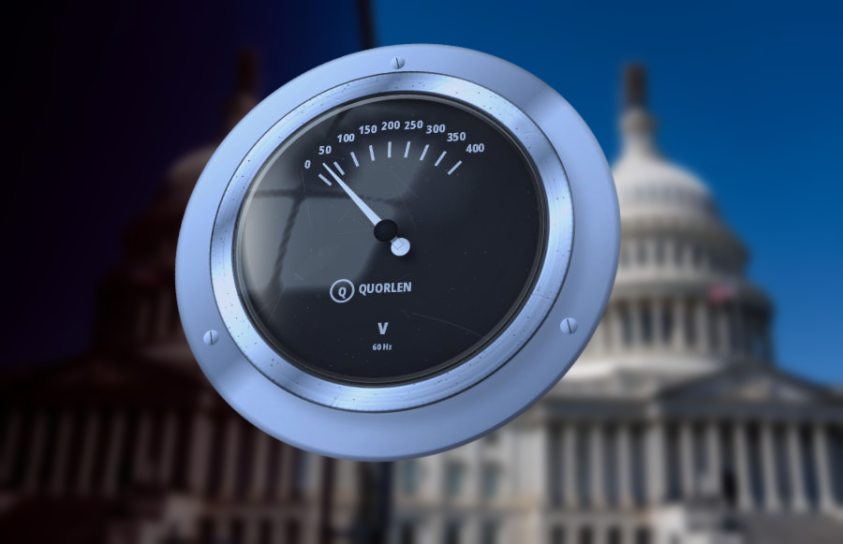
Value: V 25
